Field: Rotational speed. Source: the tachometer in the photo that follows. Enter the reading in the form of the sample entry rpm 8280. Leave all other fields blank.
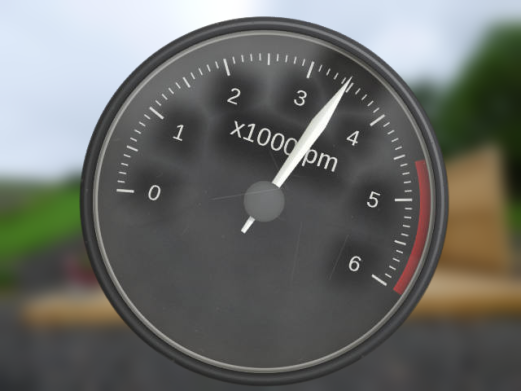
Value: rpm 3450
